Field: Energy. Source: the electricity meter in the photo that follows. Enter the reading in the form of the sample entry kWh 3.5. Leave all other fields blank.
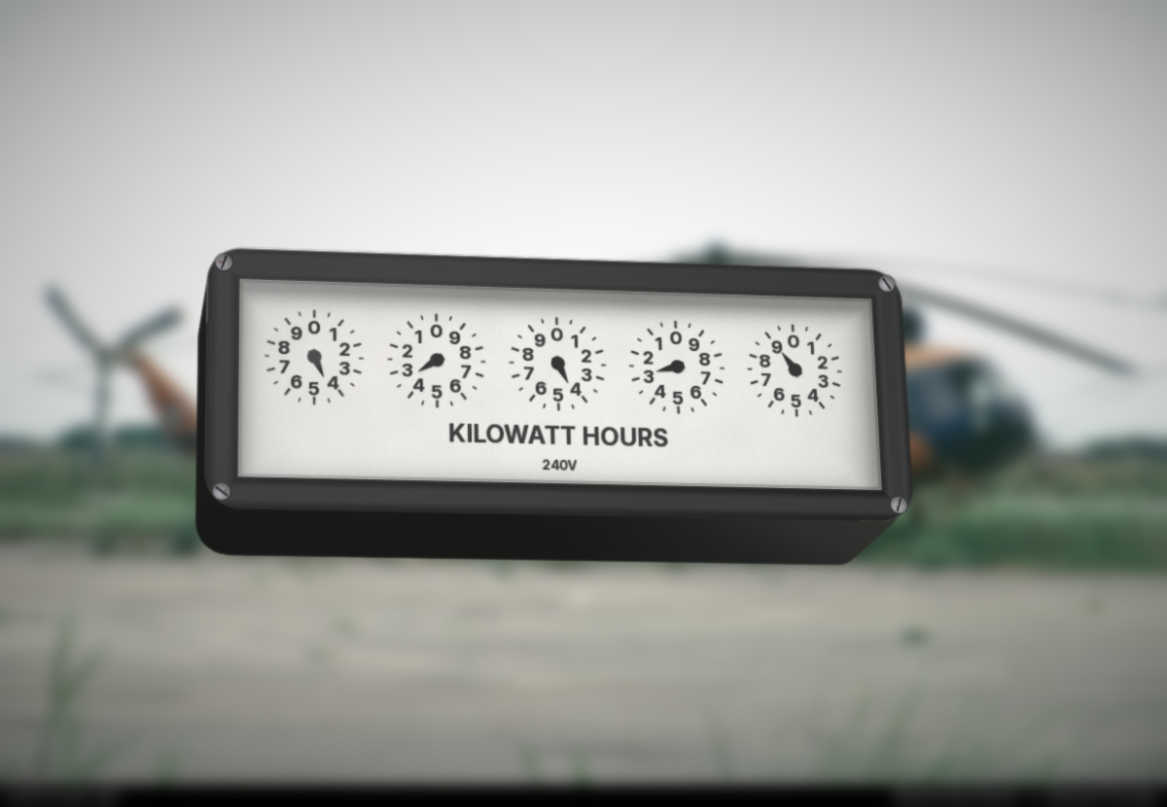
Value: kWh 43429
